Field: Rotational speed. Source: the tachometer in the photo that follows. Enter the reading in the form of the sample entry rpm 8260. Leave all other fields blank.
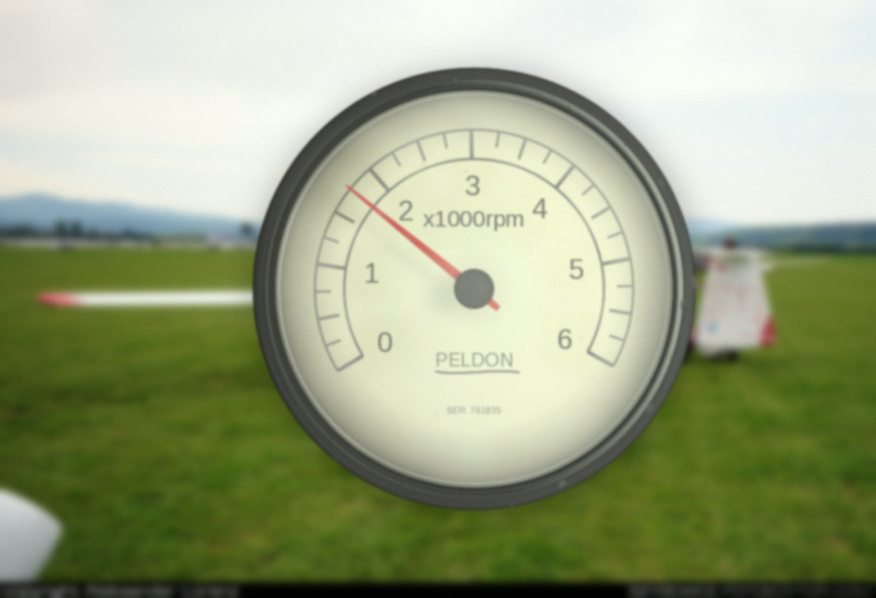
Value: rpm 1750
